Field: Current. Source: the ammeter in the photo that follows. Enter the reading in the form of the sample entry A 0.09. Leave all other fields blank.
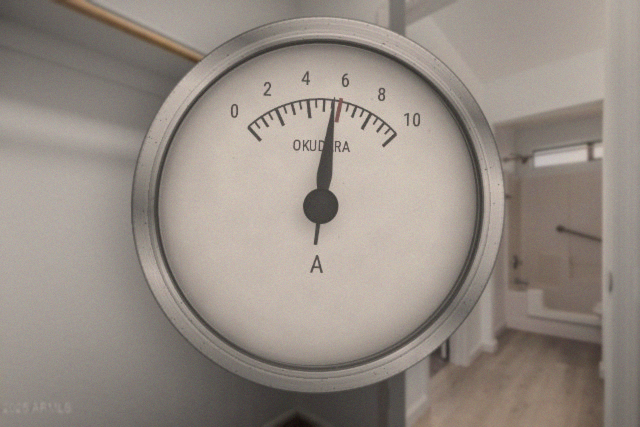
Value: A 5.5
